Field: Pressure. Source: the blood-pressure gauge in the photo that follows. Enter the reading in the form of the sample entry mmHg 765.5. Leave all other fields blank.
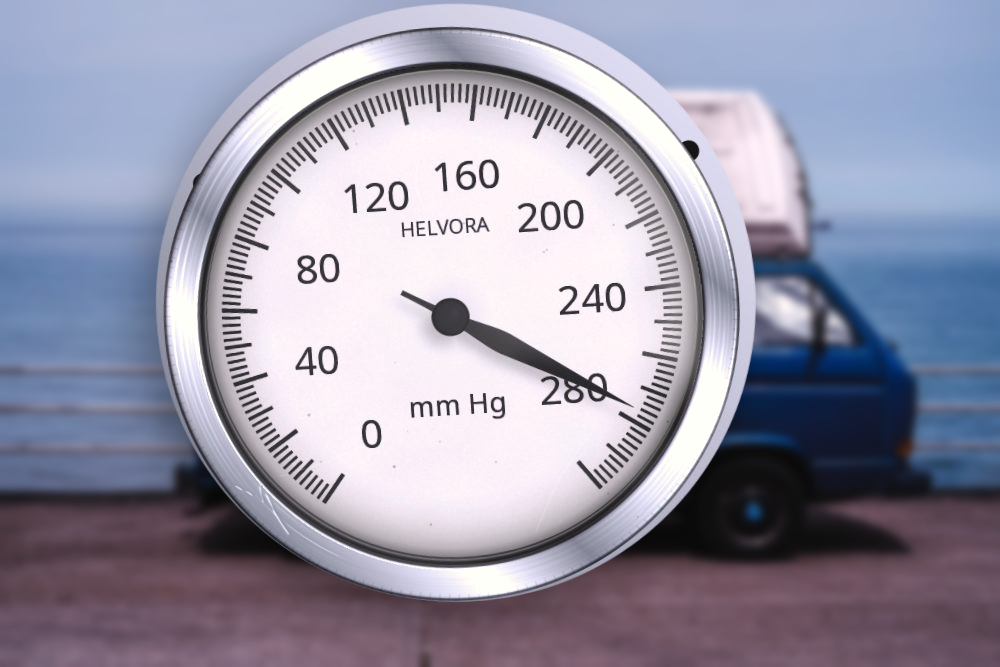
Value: mmHg 276
